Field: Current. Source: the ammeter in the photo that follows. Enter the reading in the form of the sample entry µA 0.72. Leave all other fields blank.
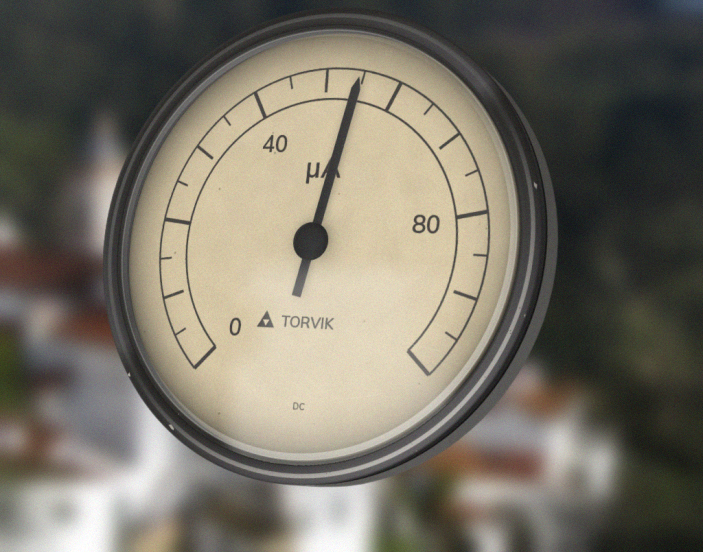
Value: µA 55
